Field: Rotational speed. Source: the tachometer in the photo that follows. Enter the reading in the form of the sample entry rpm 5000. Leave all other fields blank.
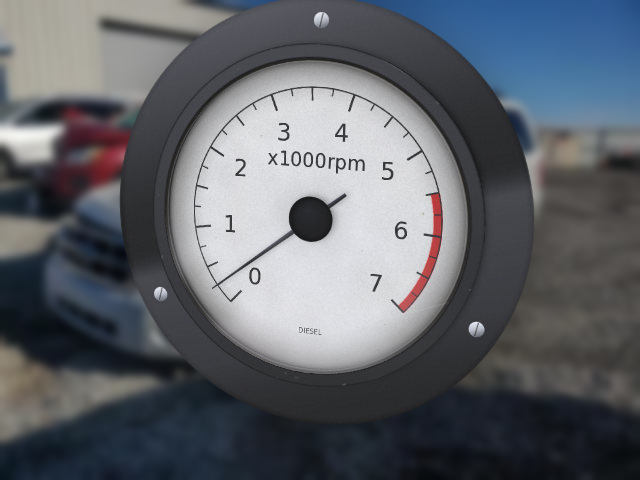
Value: rpm 250
